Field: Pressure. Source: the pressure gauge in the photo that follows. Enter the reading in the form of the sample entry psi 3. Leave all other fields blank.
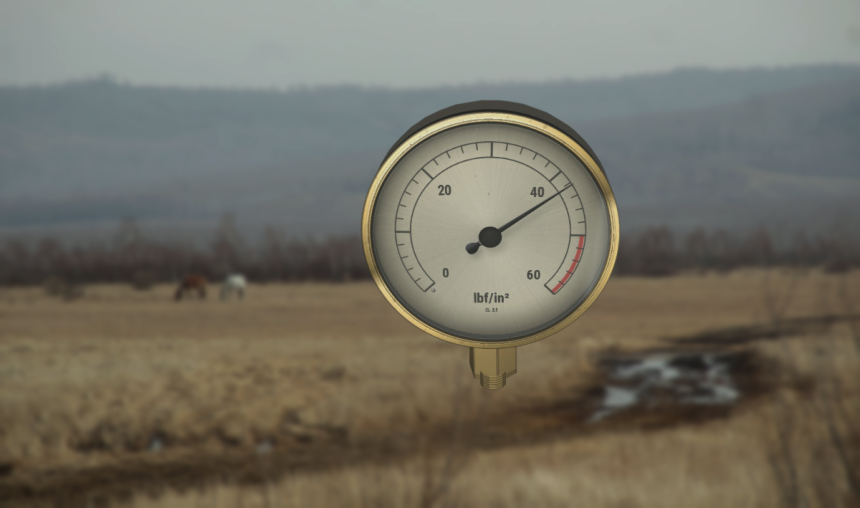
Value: psi 42
